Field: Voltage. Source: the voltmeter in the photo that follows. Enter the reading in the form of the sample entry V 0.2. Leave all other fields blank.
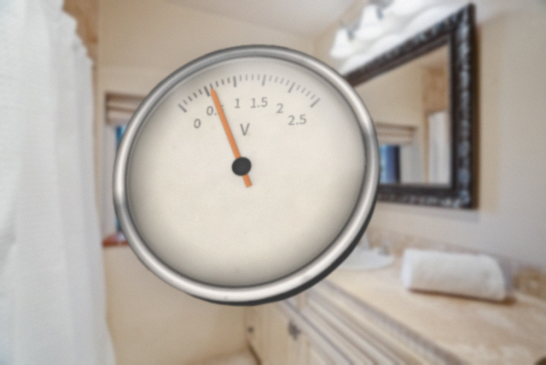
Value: V 0.6
